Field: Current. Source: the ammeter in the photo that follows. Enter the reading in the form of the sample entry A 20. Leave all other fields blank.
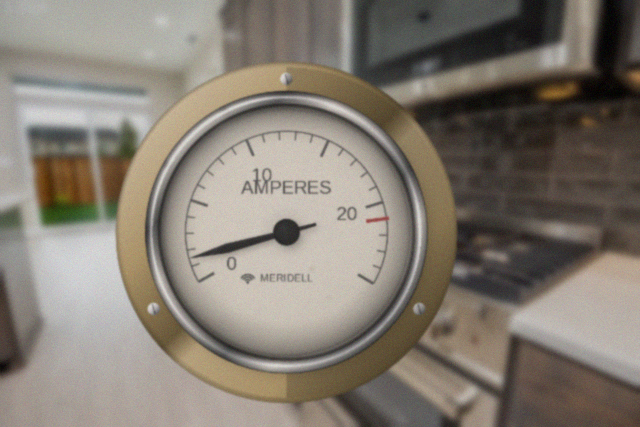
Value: A 1.5
